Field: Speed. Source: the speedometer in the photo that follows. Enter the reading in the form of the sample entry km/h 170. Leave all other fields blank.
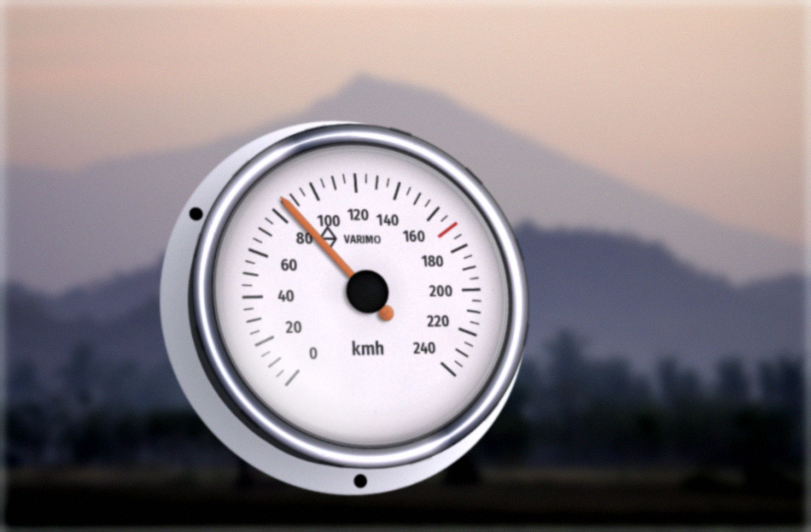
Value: km/h 85
